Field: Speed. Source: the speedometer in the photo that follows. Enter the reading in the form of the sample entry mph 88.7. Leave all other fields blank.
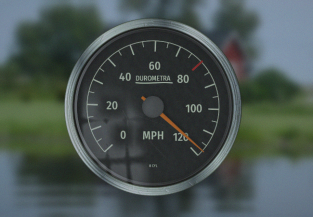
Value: mph 117.5
